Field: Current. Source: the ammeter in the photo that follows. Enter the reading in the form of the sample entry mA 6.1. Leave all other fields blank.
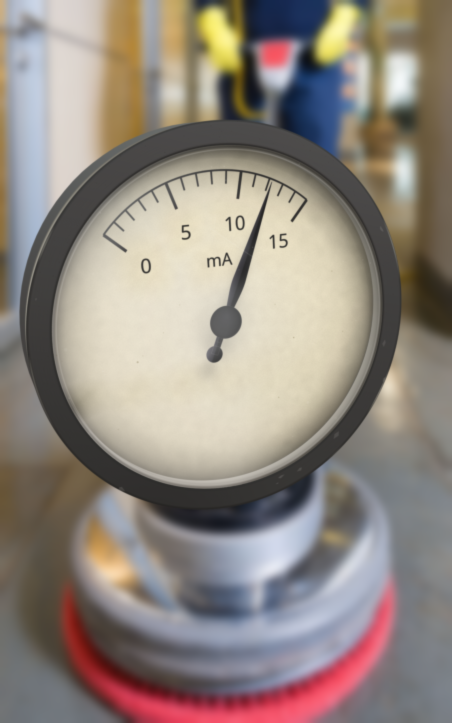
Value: mA 12
